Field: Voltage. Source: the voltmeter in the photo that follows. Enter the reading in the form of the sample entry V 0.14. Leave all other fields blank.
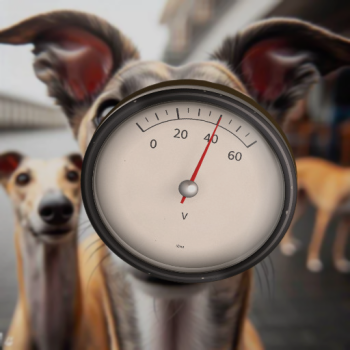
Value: V 40
